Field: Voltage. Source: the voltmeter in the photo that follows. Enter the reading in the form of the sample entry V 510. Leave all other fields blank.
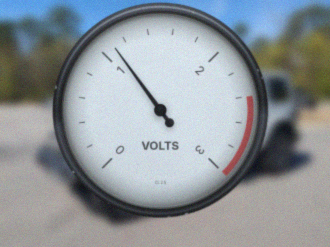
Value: V 1.1
